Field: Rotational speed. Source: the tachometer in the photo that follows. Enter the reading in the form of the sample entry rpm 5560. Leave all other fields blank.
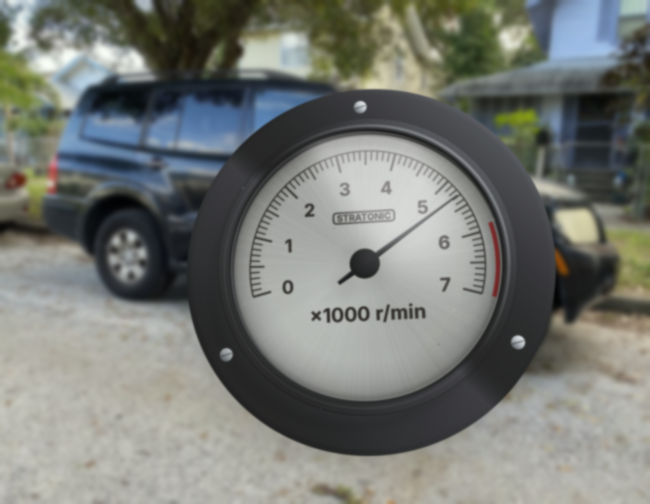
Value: rpm 5300
